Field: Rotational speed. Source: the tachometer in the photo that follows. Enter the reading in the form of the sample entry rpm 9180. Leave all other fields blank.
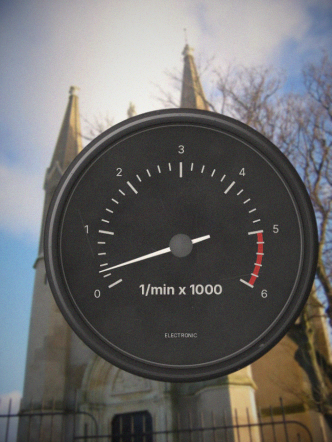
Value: rpm 300
